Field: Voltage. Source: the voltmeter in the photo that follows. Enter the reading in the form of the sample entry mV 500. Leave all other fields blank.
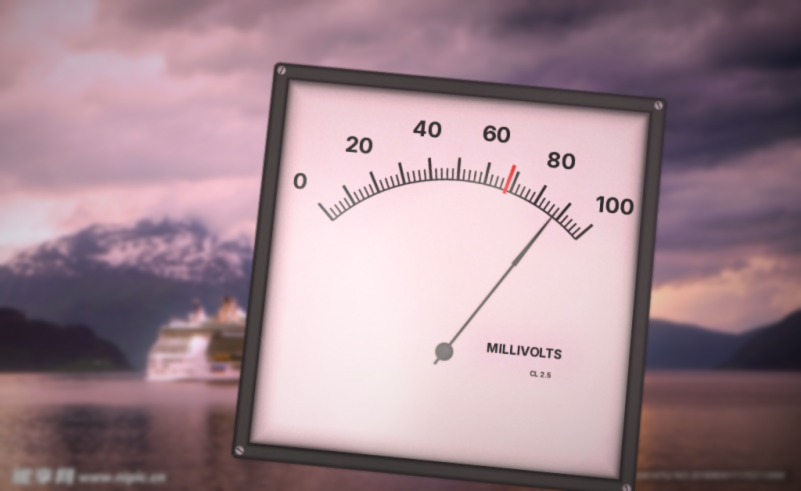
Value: mV 88
